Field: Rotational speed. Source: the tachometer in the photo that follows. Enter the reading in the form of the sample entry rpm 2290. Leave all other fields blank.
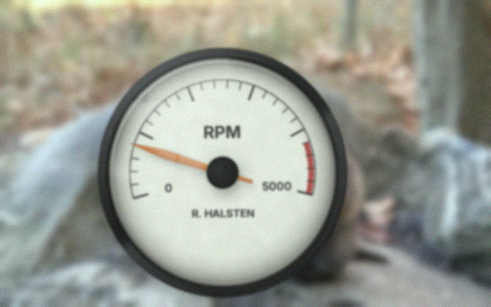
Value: rpm 800
